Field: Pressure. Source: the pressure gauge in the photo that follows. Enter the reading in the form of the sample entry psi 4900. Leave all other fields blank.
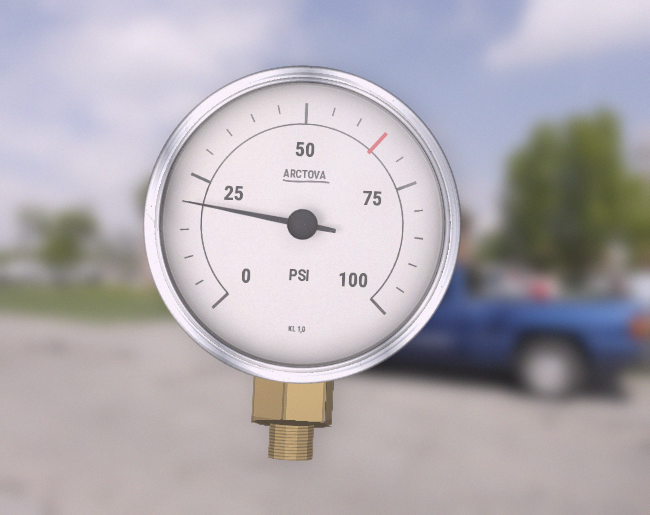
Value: psi 20
